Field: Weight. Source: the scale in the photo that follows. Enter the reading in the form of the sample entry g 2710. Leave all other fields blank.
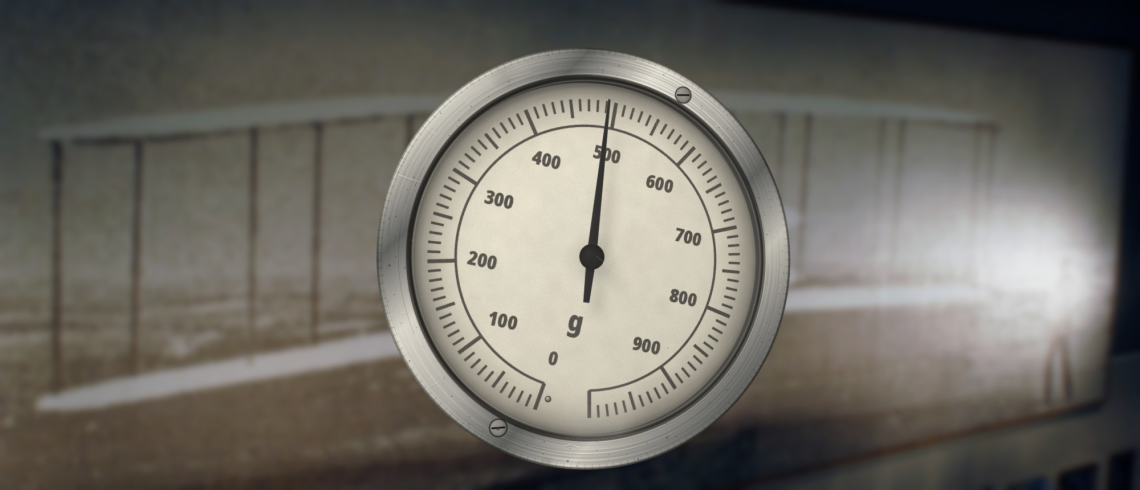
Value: g 490
